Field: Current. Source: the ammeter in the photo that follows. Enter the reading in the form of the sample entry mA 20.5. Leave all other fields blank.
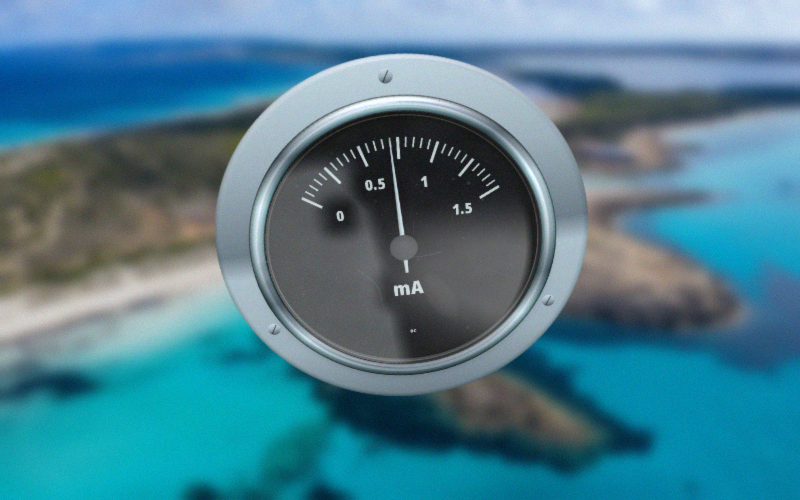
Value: mA 0.7
